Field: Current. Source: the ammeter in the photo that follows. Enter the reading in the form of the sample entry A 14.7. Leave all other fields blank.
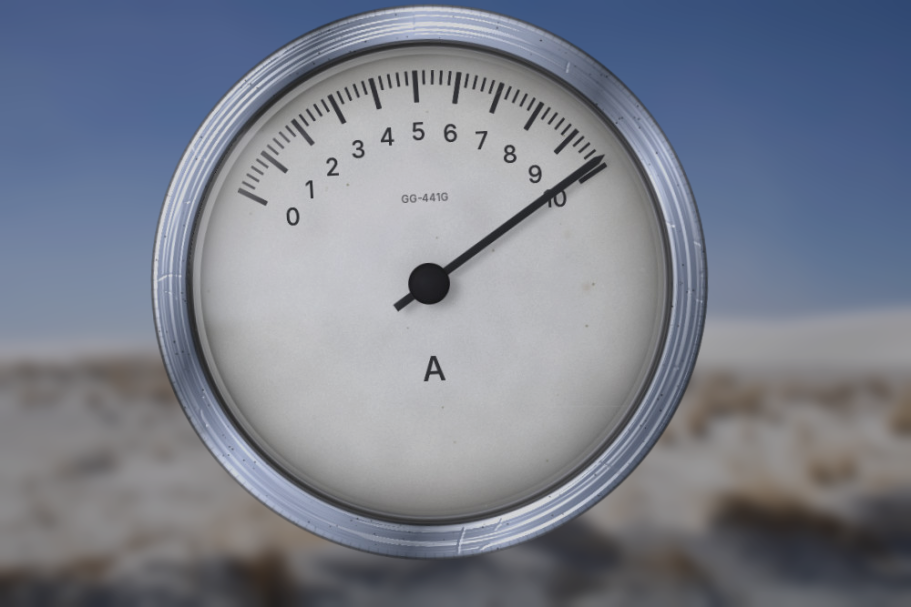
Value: A 9.8
